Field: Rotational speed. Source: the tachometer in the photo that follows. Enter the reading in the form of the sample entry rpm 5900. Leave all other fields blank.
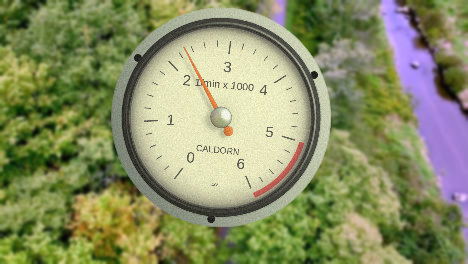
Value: rpm 2300
